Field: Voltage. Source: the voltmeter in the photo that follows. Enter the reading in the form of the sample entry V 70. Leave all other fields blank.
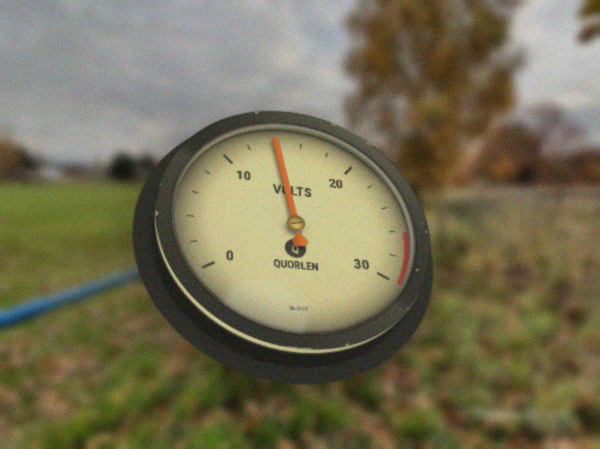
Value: V 14
